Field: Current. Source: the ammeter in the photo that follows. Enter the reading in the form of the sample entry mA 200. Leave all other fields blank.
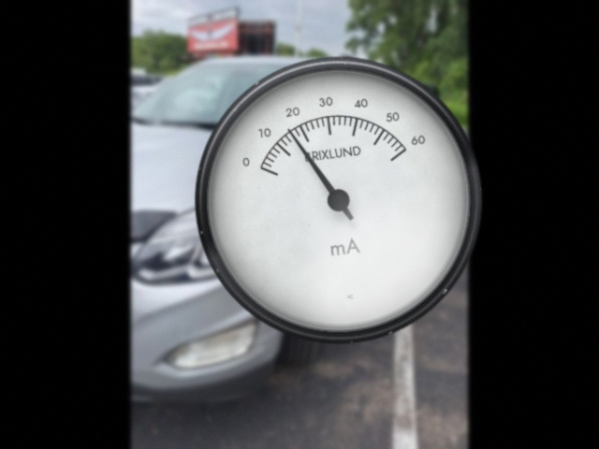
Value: mA 16
